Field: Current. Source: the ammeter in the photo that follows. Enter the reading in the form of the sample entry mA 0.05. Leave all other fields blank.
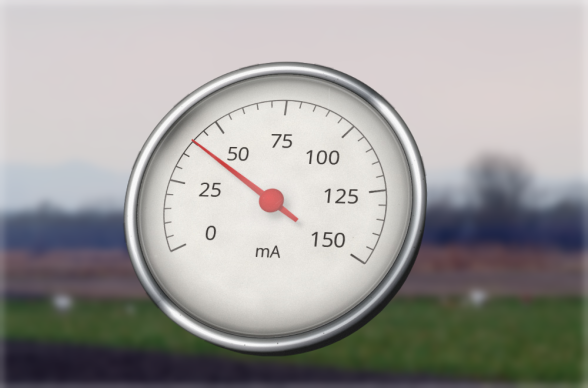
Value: mA 40
